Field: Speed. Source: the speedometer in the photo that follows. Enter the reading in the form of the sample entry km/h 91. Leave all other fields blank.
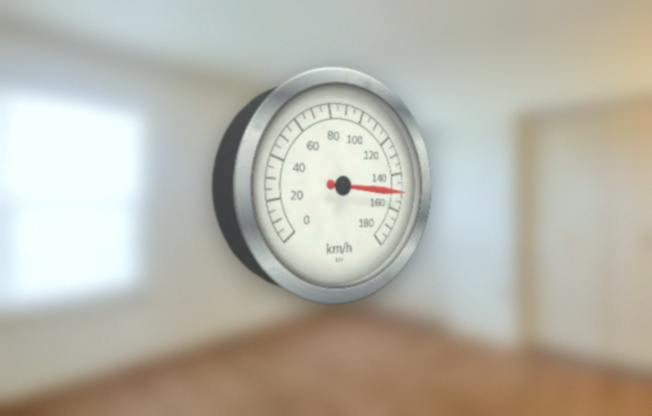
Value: km/h 150
